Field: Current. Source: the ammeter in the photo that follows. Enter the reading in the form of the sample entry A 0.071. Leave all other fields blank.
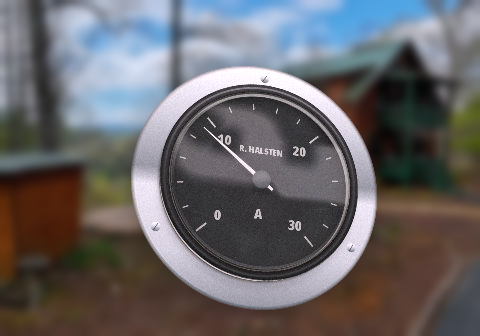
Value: A 9
